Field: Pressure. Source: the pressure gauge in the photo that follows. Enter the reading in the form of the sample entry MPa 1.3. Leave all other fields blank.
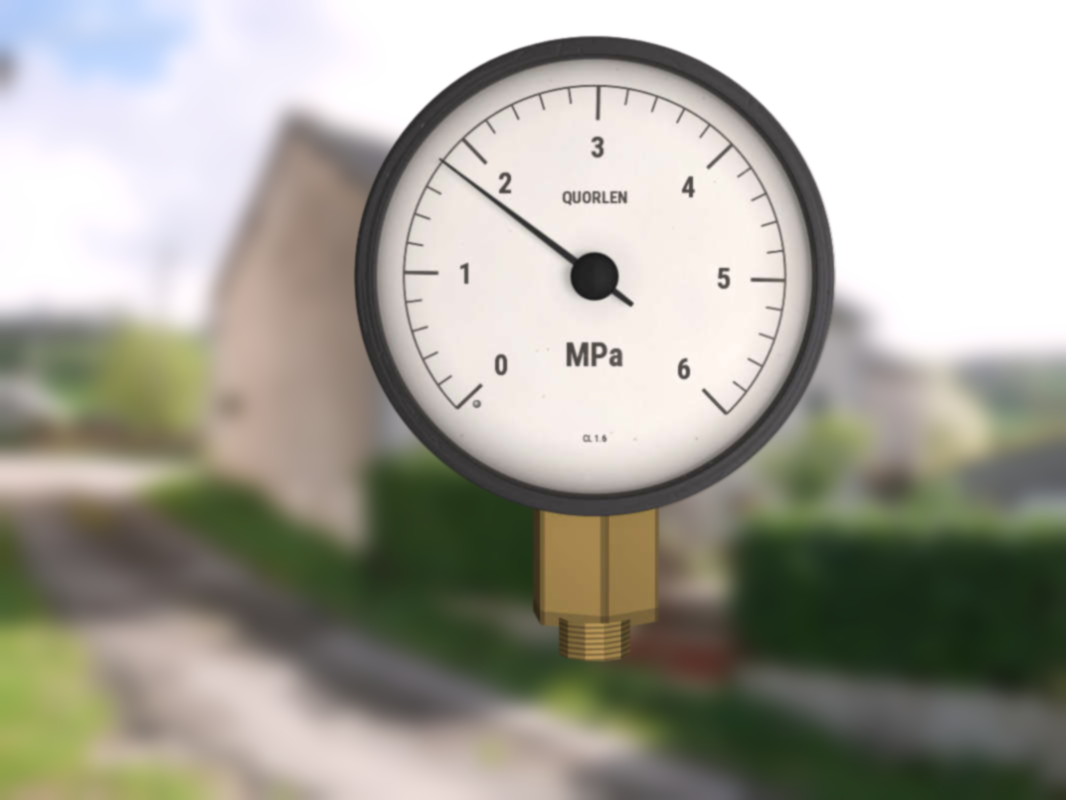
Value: MPa 1.8
